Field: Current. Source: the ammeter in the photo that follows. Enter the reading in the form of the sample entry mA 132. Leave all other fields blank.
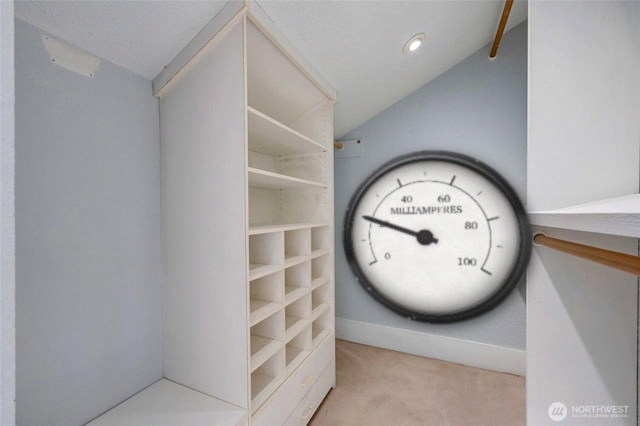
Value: mA 20
